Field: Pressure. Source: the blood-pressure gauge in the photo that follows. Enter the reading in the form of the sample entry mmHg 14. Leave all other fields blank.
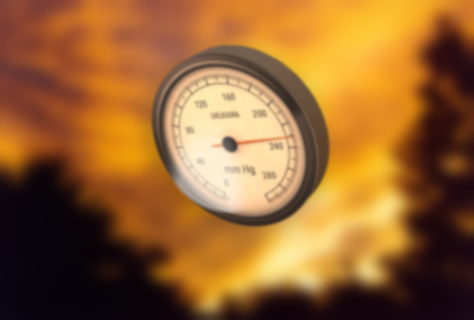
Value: mmHg 230
